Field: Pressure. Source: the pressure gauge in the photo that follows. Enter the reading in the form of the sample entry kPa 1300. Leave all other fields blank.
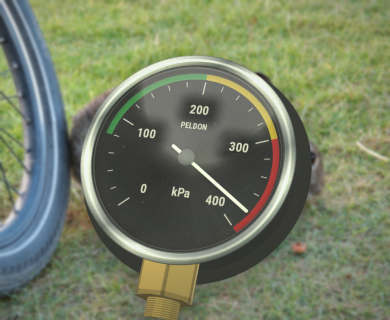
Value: kPa 380
